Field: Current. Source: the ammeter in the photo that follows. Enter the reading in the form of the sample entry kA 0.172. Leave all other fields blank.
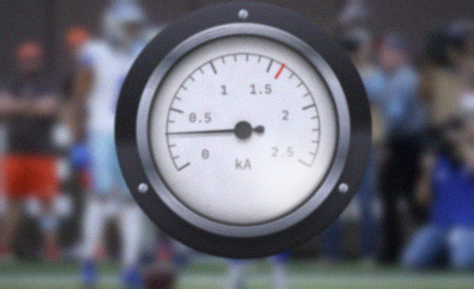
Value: kA 0.3
